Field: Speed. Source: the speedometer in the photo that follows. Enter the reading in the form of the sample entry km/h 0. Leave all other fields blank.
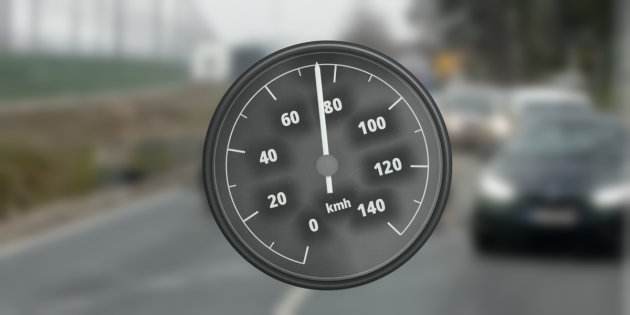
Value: km/h 75
